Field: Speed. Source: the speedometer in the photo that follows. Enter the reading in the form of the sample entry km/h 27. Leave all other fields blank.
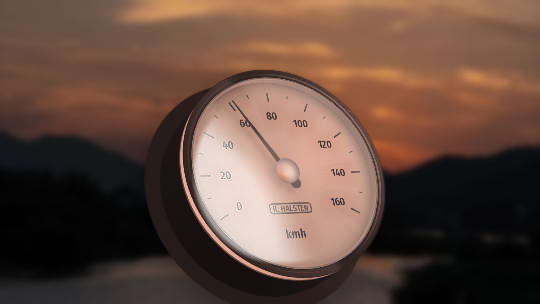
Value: km/h 60
